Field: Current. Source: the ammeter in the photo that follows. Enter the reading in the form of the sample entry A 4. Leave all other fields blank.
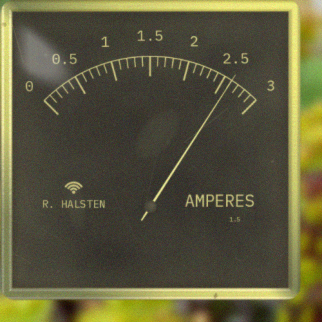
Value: A 2.6
